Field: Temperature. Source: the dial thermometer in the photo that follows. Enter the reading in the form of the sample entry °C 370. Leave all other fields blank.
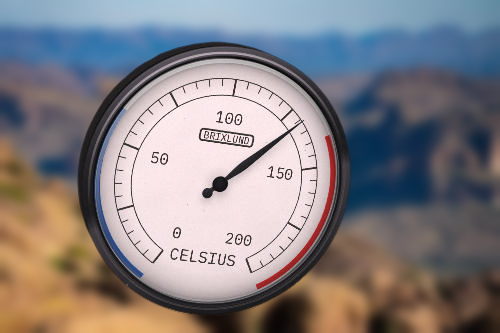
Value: °C 130
